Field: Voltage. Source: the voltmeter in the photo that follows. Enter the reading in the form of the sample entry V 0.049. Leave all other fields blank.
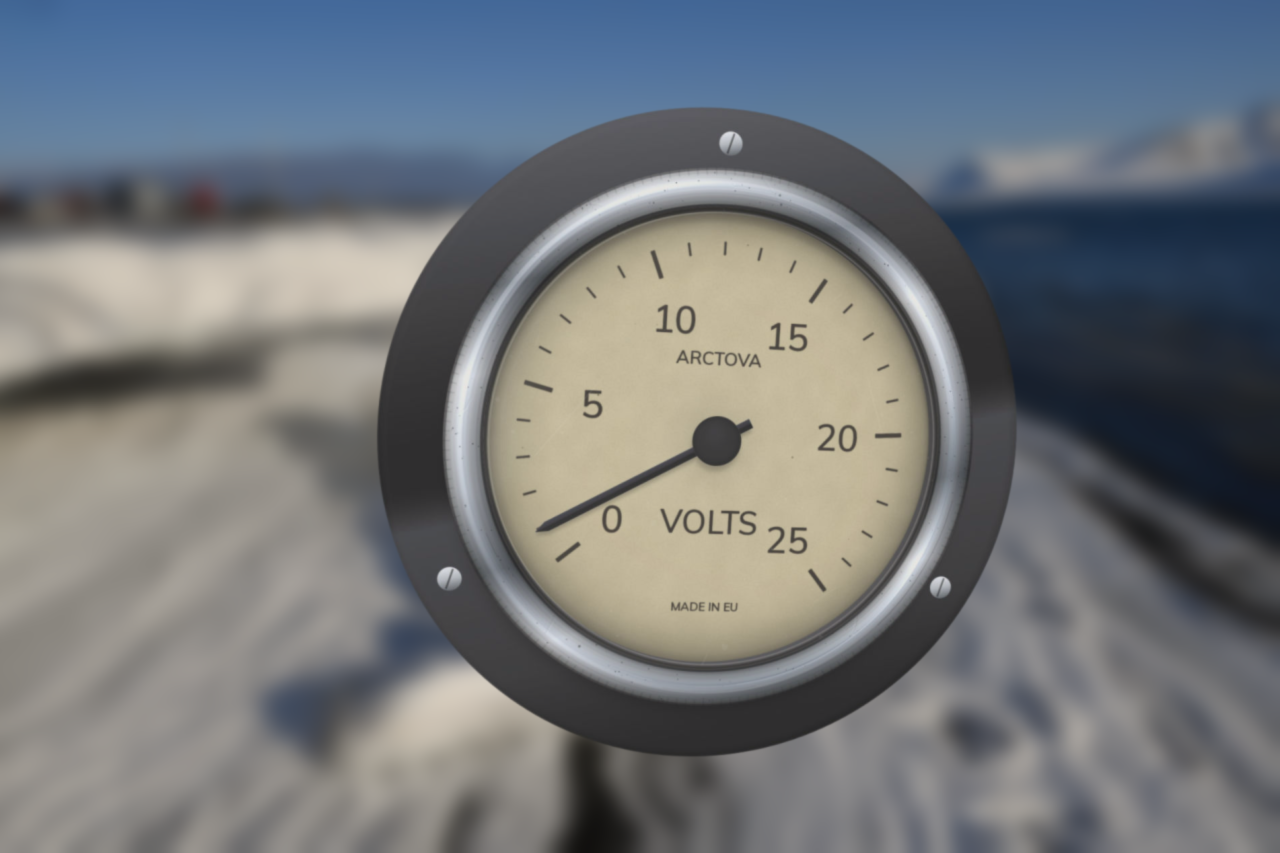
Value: V 1
